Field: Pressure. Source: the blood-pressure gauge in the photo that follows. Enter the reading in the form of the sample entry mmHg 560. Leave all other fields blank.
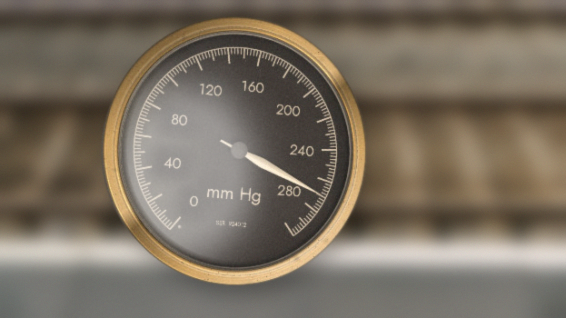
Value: mmHg 270
